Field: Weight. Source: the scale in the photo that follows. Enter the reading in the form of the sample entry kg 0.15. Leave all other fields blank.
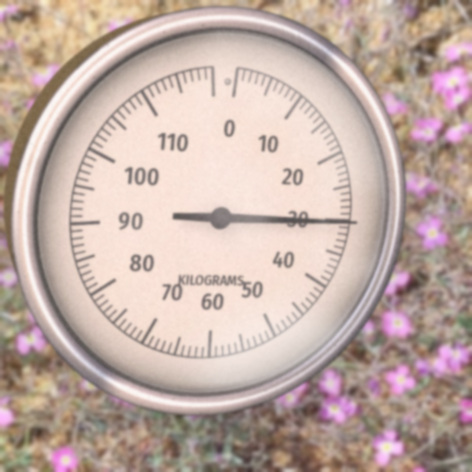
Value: kg 30
